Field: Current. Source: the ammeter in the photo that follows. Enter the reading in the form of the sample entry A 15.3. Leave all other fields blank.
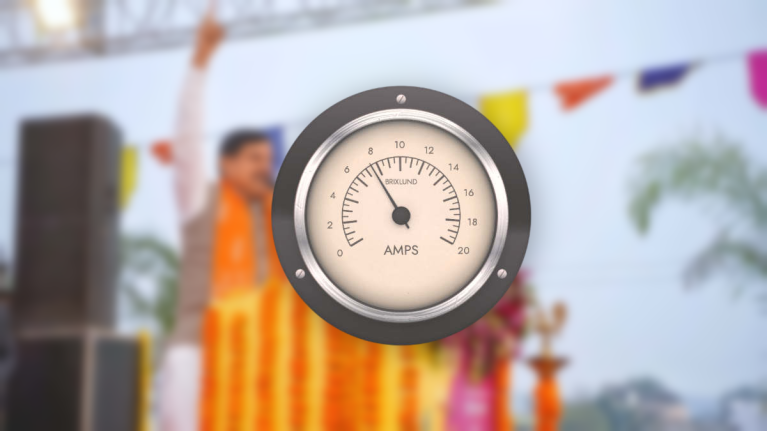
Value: A 7.5
